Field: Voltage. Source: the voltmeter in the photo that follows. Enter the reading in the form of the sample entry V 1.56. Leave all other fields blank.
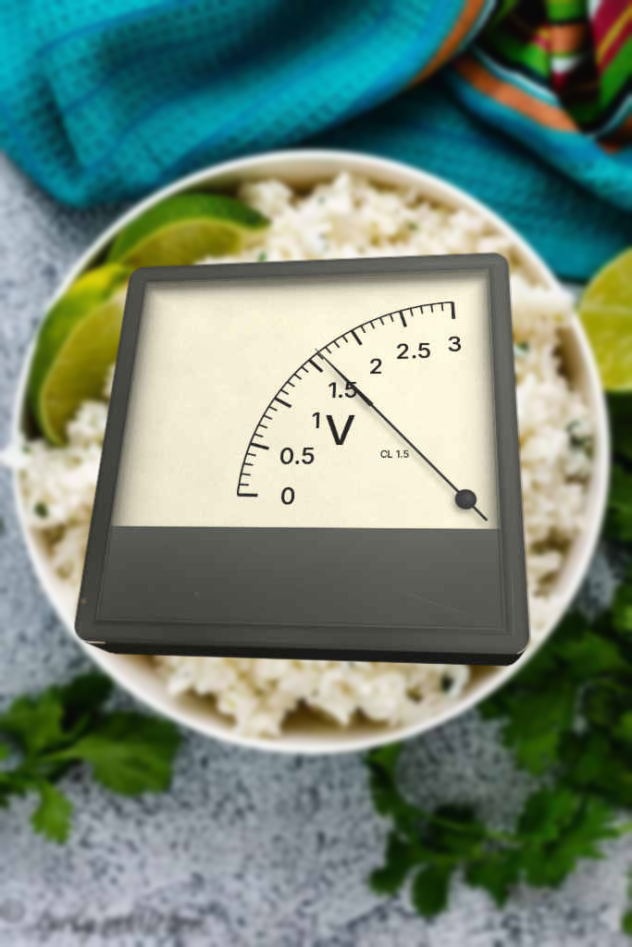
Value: V 1.6
